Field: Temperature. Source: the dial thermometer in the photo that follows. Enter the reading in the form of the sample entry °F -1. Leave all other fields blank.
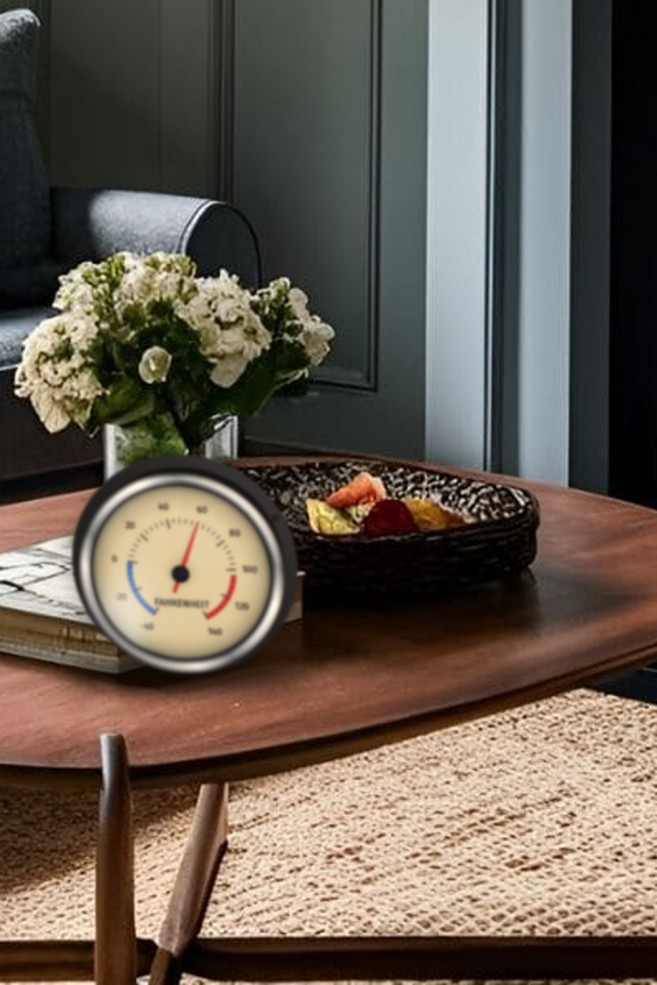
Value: °F 60
